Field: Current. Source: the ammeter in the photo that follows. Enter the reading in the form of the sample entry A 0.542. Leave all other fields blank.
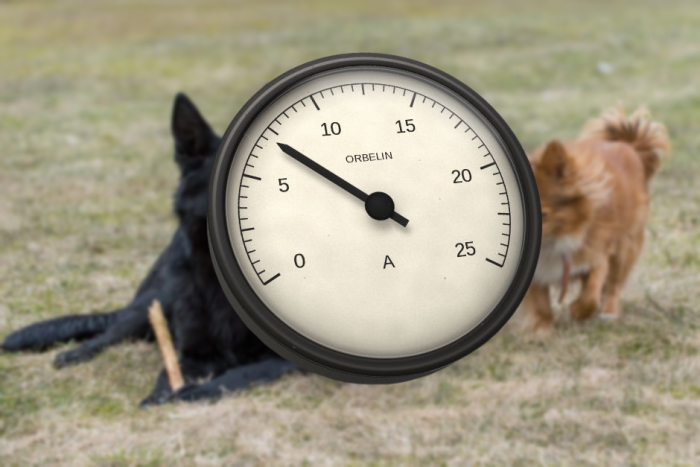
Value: A 7
